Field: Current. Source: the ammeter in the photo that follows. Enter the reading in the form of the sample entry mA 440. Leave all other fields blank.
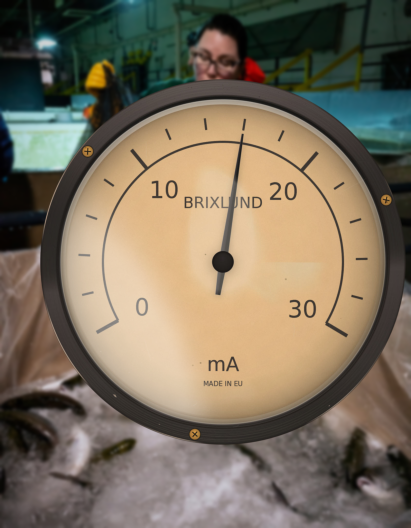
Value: mA 16
